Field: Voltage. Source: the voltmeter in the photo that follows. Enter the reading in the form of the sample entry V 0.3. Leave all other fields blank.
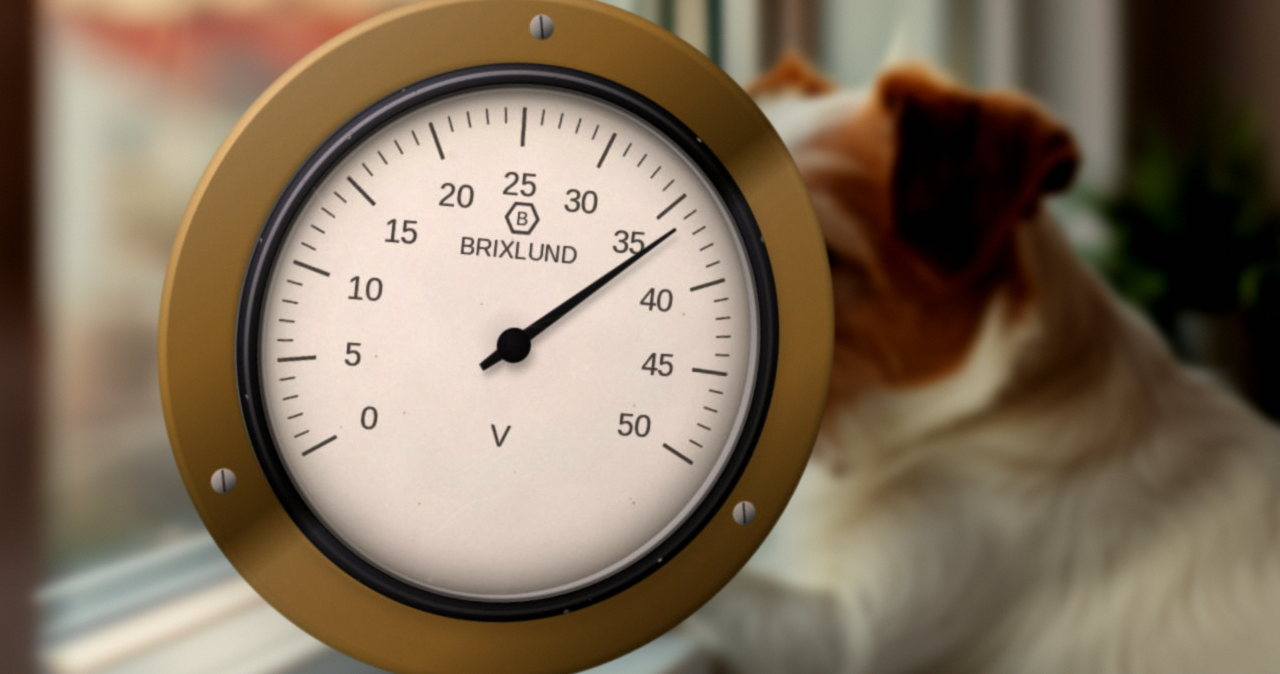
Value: V 36
